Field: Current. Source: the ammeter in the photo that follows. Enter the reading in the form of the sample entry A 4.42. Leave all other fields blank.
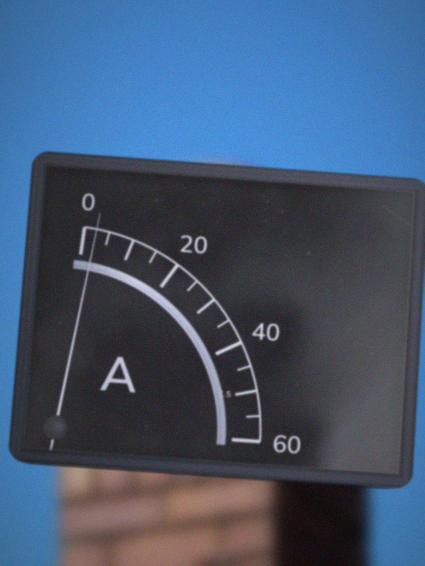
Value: A 2.5
